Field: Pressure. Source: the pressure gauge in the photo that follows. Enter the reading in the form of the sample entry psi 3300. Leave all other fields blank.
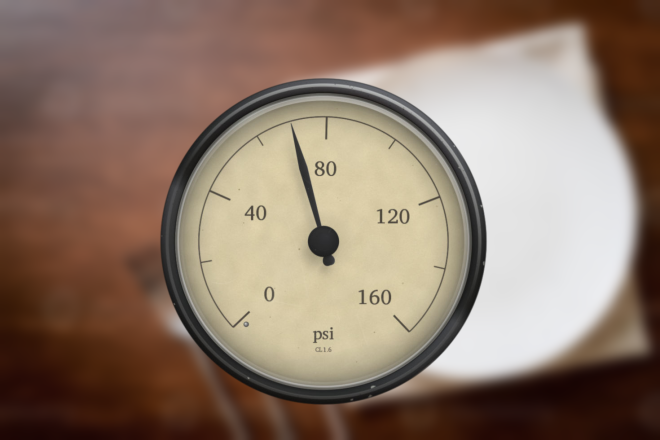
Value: psi 70
